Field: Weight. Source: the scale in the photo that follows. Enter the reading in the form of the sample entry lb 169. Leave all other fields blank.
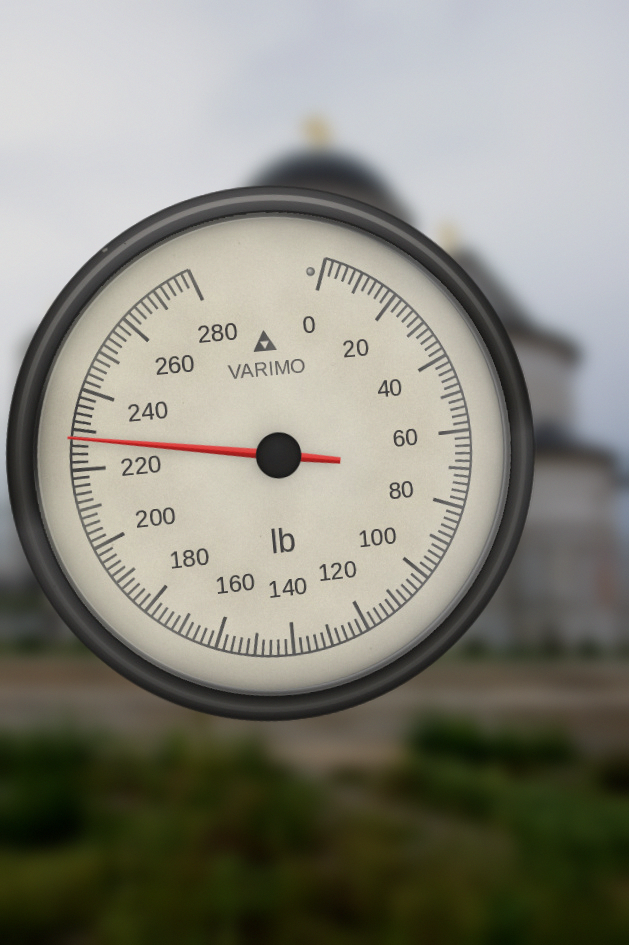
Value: lb 228
